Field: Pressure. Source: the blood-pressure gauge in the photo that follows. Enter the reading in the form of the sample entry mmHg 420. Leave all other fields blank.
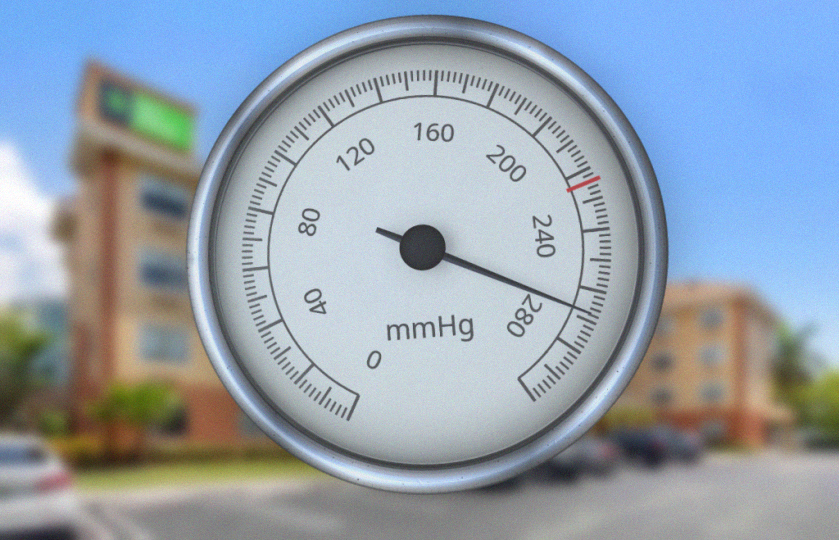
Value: mmHg 268
